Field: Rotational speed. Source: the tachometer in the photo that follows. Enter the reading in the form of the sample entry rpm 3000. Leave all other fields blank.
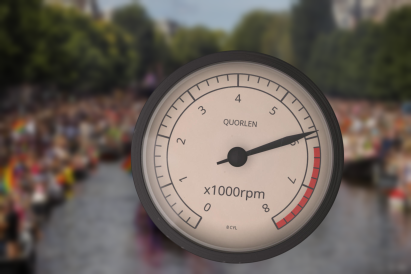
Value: rpm 5900
